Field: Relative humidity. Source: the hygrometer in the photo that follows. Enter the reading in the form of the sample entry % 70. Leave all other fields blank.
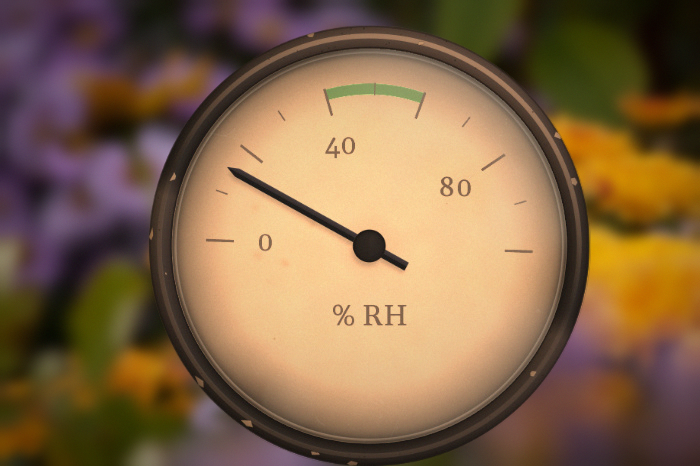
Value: % 15
